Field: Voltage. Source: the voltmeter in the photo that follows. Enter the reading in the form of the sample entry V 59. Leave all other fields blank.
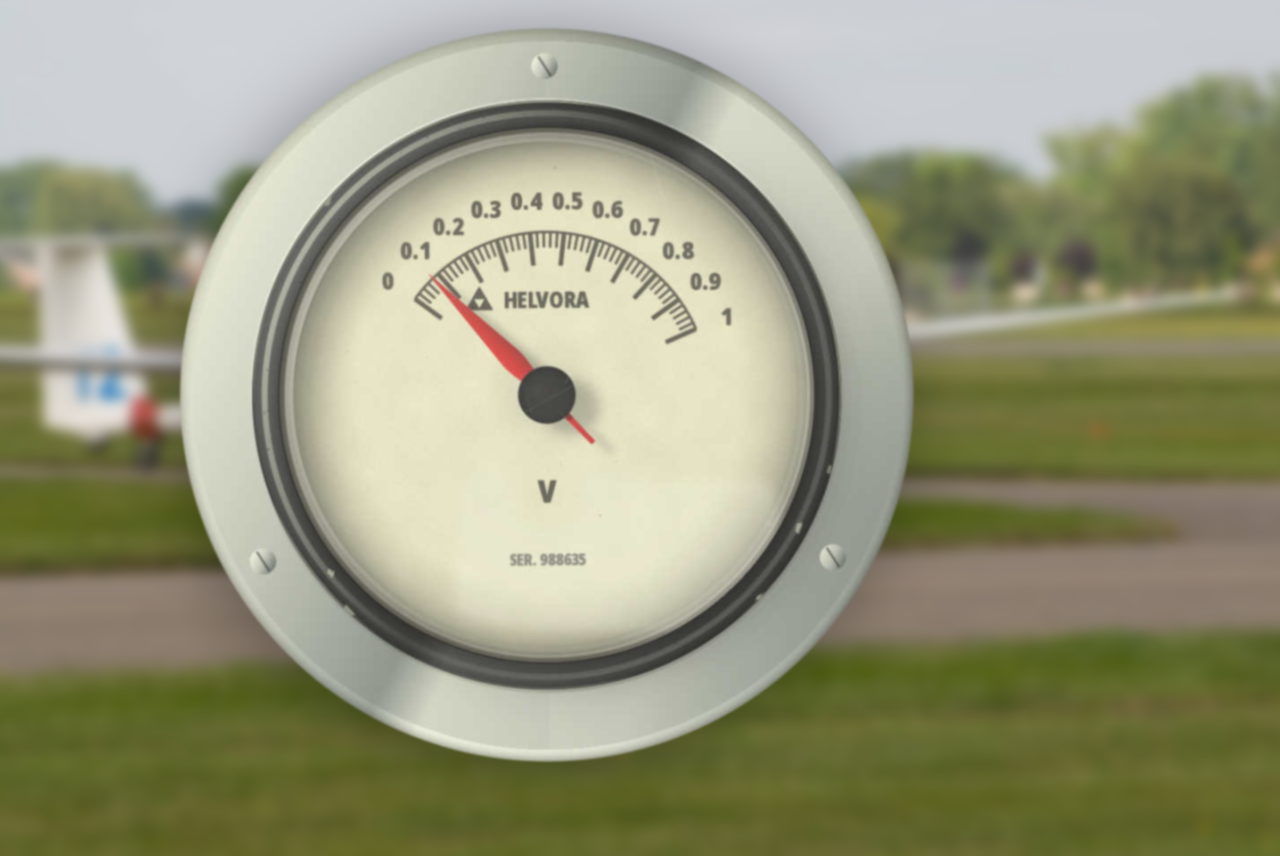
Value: V 0.08
